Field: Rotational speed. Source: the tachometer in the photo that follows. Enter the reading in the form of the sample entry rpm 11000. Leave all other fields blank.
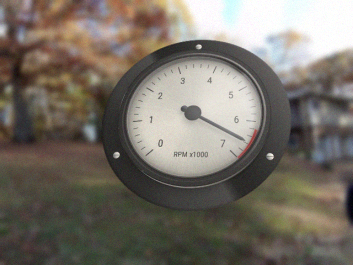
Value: rpm 6600
